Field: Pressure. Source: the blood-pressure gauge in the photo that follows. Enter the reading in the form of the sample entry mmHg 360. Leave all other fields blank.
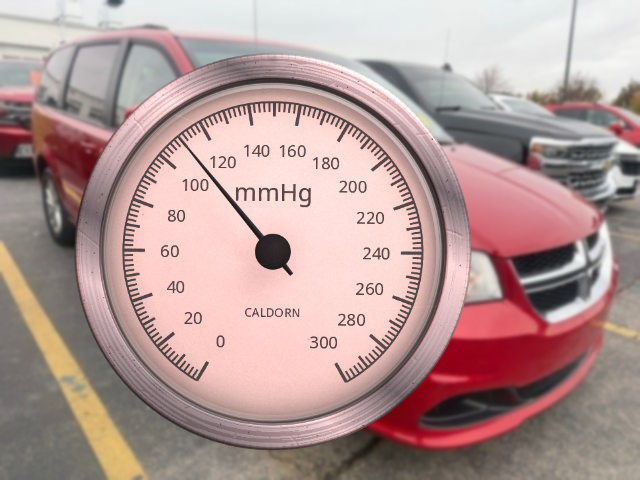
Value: mmHg 110
